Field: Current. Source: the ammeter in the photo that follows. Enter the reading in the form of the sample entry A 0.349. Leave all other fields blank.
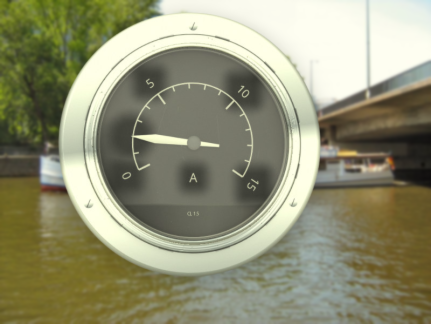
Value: A 2
